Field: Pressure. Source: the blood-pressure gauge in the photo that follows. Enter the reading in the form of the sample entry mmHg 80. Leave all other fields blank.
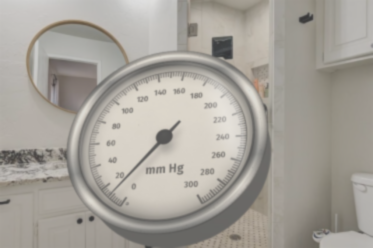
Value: mmHg 10
